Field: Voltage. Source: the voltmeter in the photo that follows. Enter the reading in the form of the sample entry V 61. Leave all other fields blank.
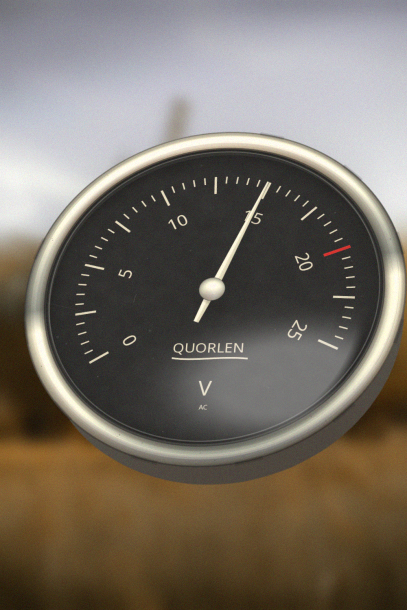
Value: V 15
